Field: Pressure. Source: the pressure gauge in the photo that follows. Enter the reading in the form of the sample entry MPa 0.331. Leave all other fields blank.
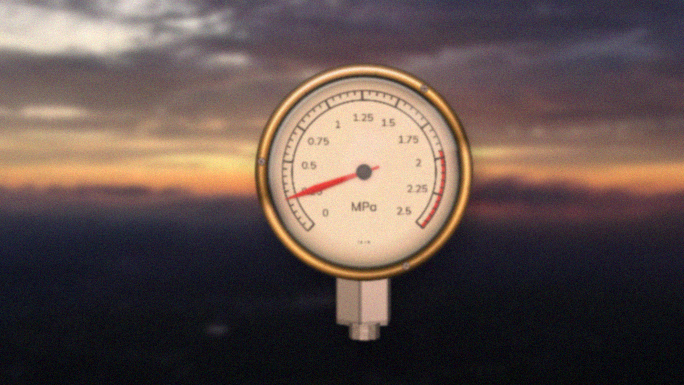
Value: MPa 0.25
